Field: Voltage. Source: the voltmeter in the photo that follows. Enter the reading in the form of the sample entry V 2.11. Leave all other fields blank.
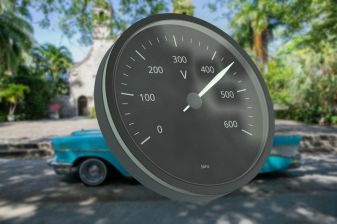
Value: V 440
